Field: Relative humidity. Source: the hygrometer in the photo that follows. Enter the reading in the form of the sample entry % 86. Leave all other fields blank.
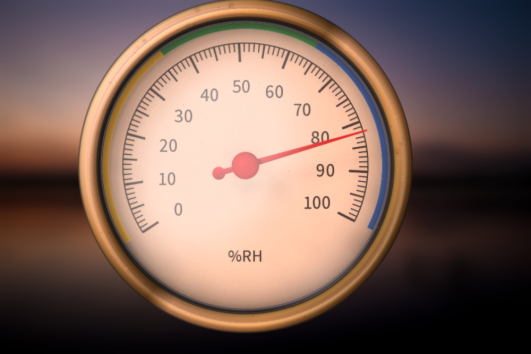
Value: % 82
